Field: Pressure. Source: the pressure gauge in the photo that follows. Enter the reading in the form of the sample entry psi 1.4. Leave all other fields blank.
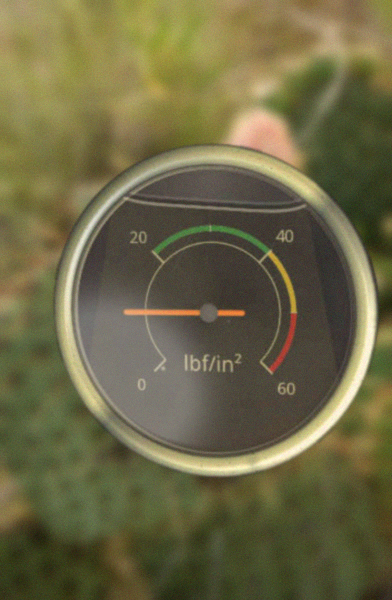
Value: psi 10
